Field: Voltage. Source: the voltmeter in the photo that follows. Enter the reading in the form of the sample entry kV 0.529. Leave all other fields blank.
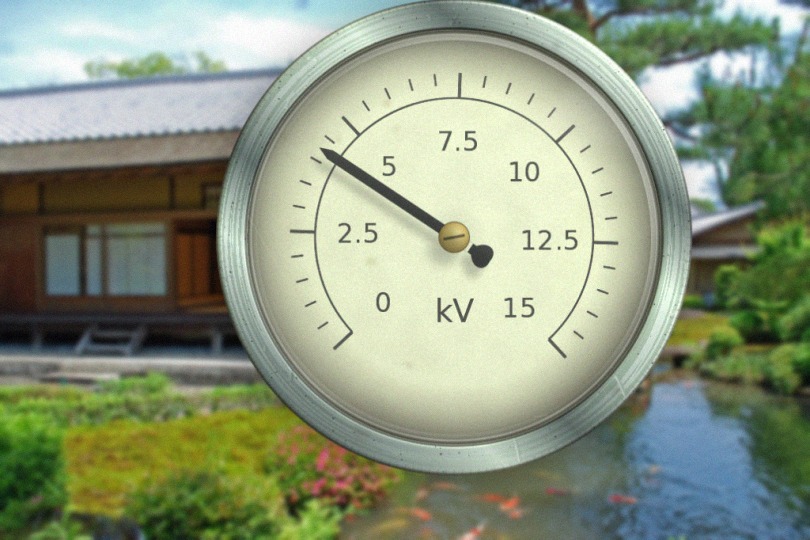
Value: kV 4.25
